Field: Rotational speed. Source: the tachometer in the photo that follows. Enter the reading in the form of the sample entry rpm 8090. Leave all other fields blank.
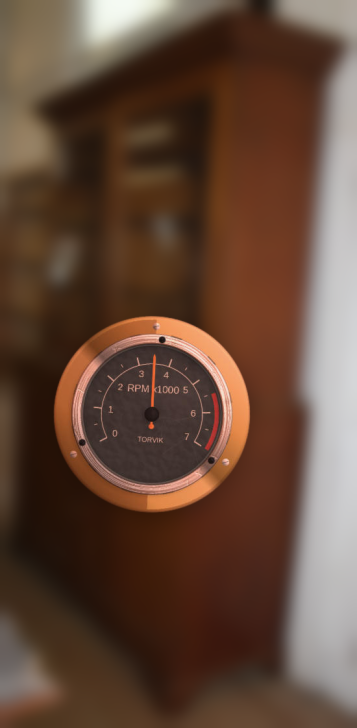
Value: rpm 3500
